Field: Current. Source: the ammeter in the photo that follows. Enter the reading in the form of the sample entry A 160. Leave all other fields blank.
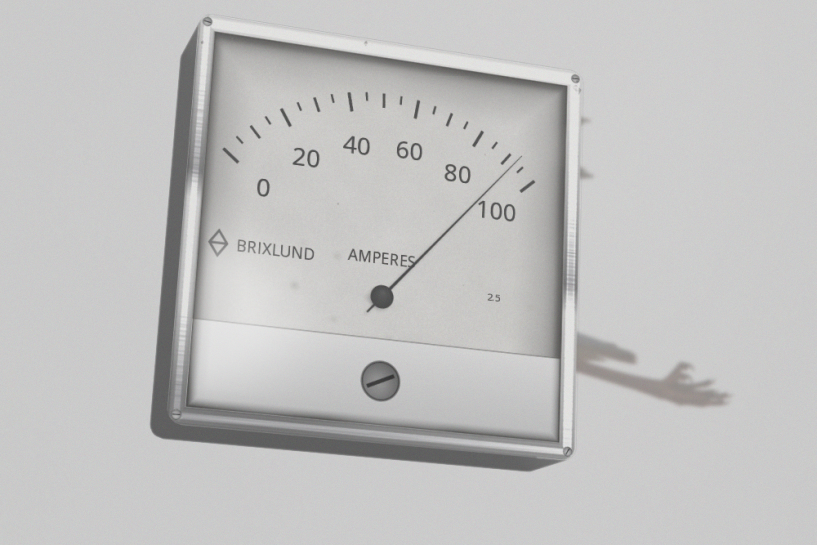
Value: A 92.5
